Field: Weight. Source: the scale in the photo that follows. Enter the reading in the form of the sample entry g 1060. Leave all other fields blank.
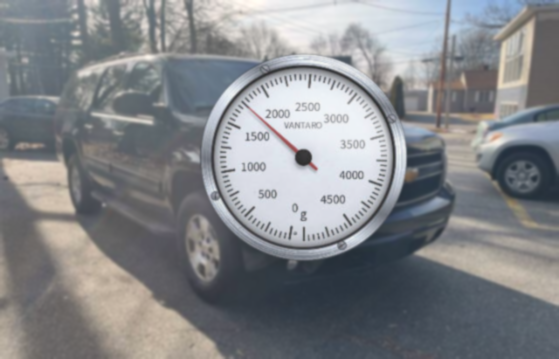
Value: g 1750
